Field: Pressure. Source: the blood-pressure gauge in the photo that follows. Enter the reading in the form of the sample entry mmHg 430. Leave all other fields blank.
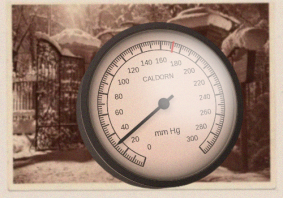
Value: mmHg 30
